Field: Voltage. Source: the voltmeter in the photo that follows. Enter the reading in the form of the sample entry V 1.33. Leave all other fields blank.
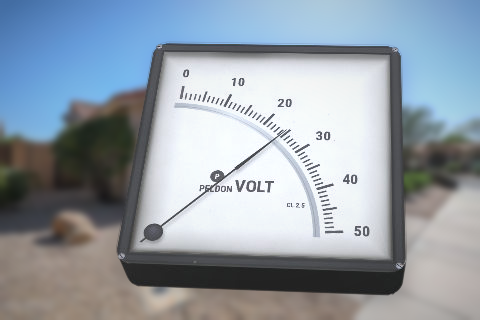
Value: V 25
